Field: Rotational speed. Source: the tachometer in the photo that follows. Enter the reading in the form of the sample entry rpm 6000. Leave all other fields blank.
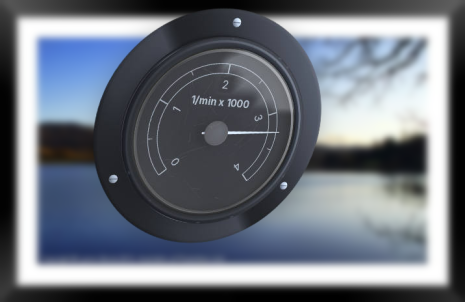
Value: rpm 3250
